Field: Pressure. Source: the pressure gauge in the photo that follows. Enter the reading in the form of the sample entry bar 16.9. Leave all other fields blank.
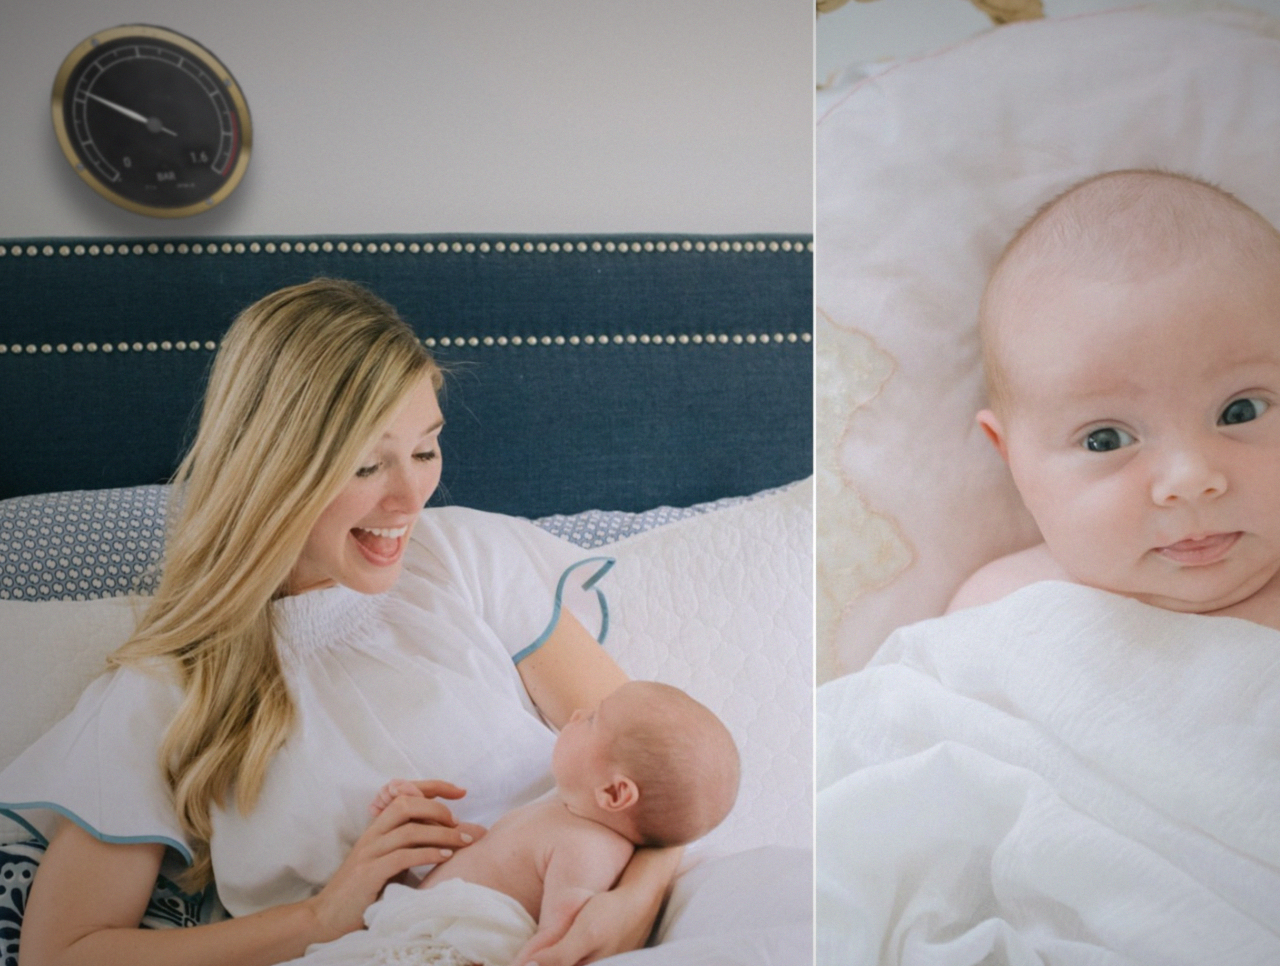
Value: bar 0.45
